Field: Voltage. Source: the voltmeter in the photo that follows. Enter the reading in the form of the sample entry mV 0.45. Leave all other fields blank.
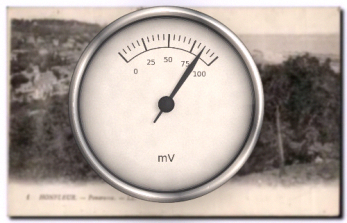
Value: mV 85
